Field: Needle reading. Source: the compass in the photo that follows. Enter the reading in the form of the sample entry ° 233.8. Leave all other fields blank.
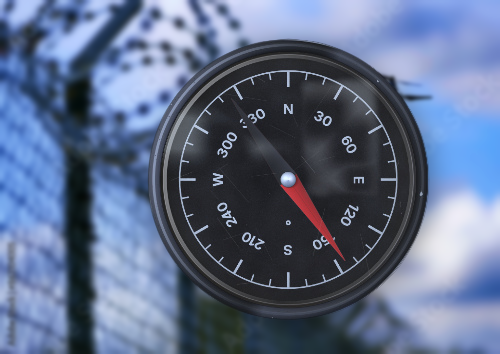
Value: ° 145
